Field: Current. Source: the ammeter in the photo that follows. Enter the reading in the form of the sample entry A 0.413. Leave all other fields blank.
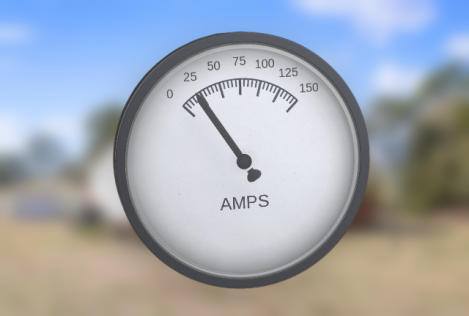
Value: A 20
